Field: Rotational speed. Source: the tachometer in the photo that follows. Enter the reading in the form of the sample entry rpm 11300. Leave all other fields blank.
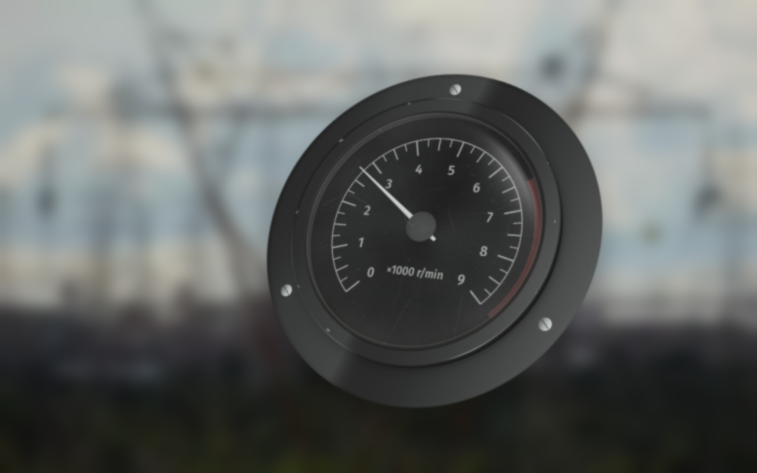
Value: rpm 2750
